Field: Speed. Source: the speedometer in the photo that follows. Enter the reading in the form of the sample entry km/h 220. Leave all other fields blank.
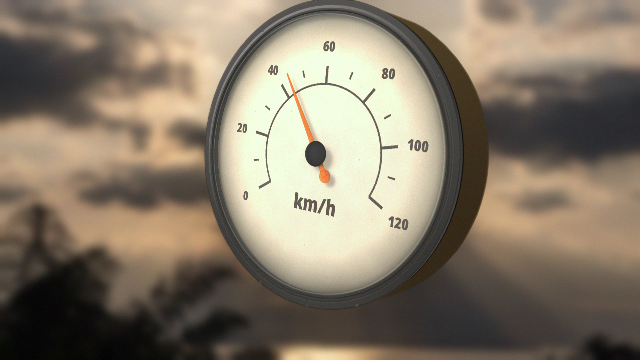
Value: km/h 45
